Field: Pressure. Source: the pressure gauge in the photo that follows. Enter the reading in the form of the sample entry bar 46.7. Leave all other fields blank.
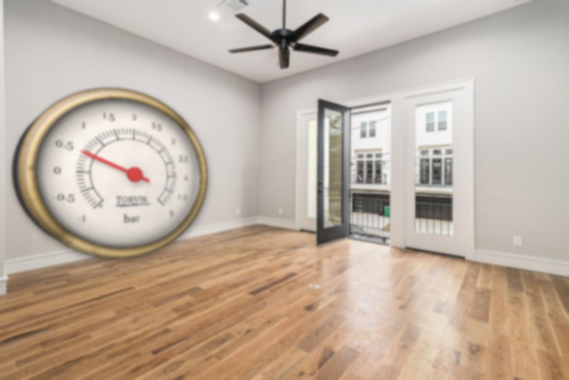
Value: bar 0.5
